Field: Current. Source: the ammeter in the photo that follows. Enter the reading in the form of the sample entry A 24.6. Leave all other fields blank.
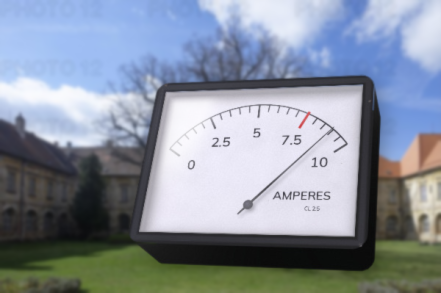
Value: A 9
